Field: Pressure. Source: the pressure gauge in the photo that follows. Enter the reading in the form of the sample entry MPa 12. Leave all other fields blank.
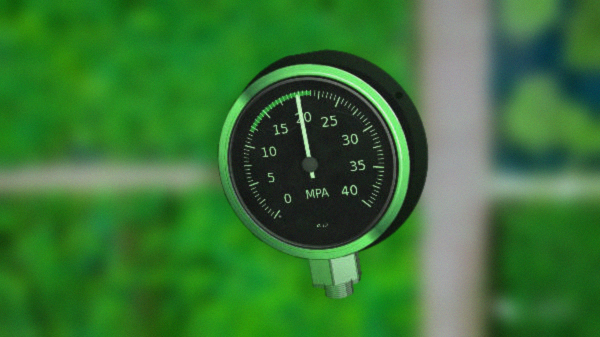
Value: MPa 20
